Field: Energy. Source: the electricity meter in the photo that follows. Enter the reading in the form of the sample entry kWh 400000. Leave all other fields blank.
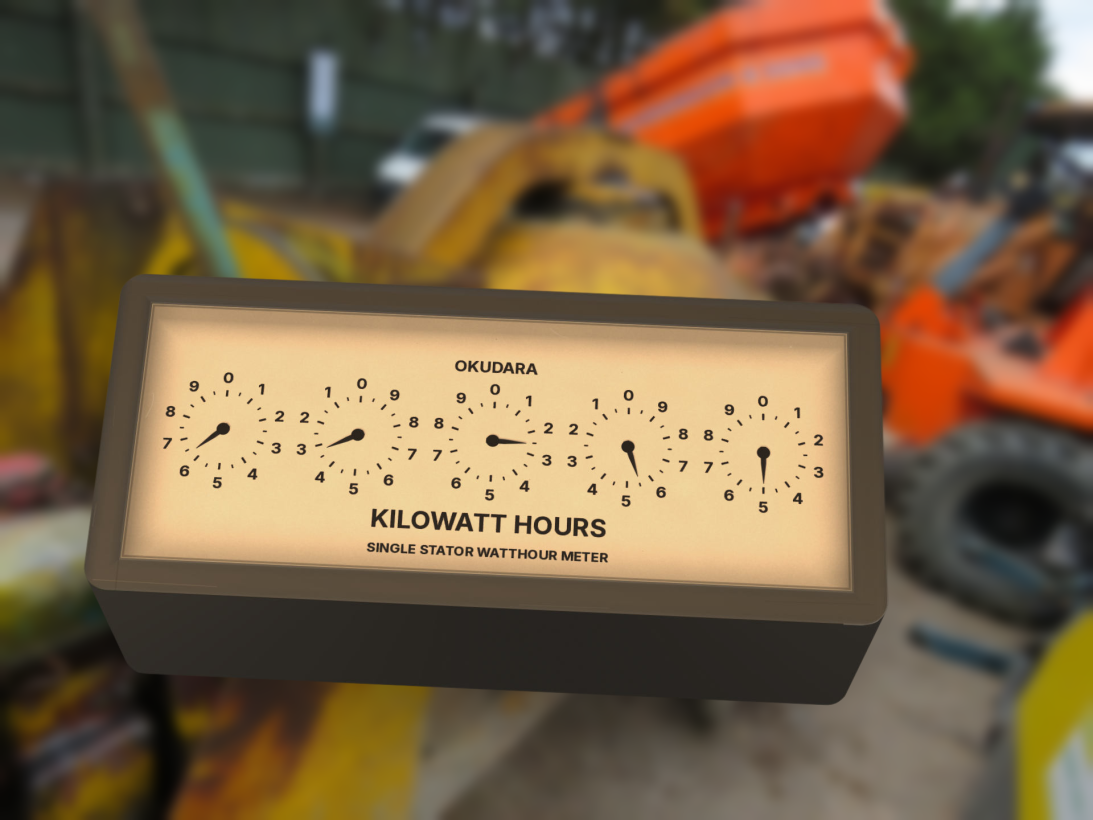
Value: kWh 63255
